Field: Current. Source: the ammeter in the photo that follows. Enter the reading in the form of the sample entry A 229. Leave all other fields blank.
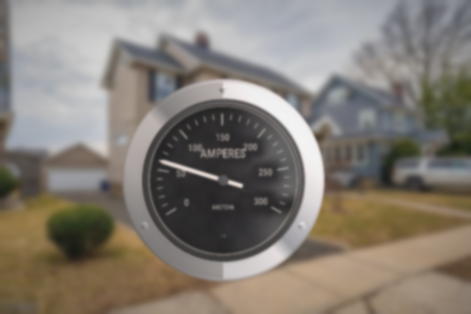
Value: A 60
